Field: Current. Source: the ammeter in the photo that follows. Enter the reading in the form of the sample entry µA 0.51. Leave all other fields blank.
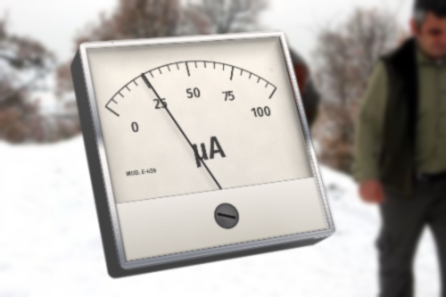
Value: µA 25
